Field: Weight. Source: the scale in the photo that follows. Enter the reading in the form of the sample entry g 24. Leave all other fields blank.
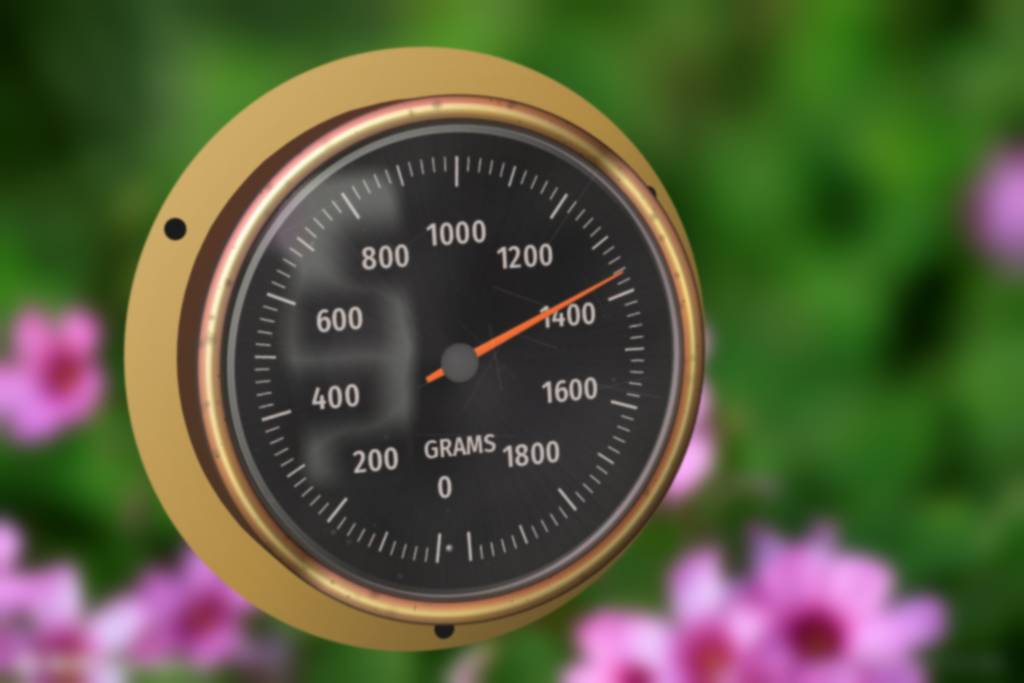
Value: g 1360
